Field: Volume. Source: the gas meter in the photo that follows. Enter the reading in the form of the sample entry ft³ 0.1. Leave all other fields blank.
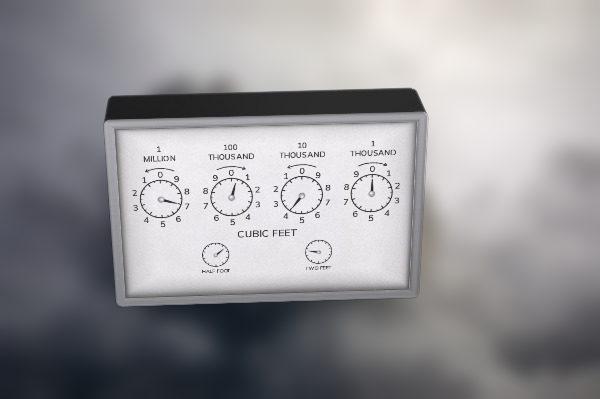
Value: ft³ 704000
